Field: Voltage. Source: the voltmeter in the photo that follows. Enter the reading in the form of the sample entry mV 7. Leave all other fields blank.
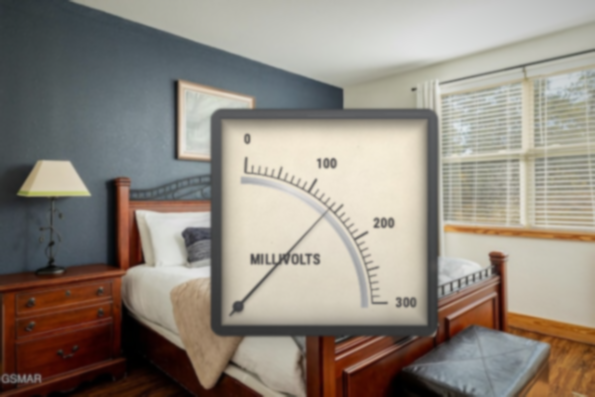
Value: mV 140
